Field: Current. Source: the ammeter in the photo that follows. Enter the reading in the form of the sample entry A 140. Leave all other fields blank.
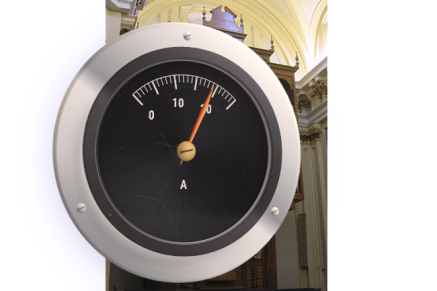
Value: A 19
